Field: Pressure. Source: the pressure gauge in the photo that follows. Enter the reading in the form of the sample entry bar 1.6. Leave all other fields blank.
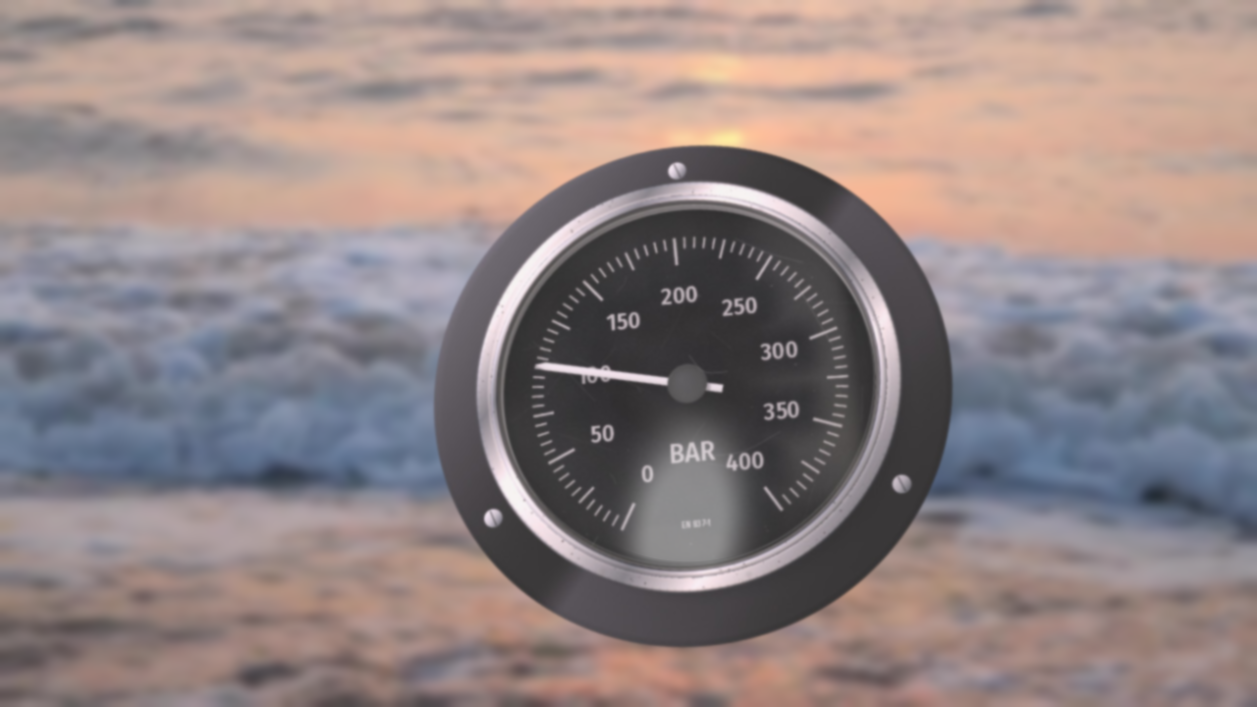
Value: bar 100
